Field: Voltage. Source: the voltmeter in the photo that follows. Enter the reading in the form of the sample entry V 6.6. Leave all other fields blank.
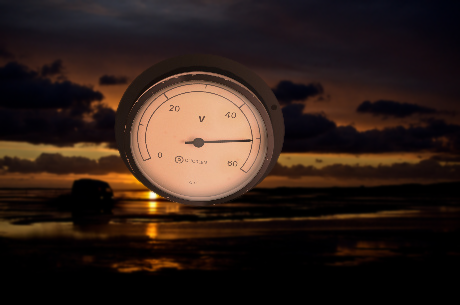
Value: V 50
